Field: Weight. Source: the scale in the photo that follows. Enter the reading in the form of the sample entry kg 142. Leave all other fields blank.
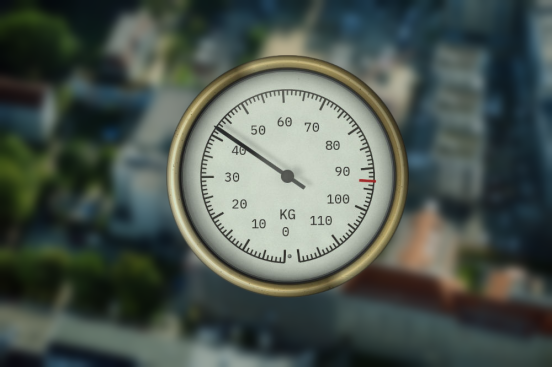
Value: kg 42
